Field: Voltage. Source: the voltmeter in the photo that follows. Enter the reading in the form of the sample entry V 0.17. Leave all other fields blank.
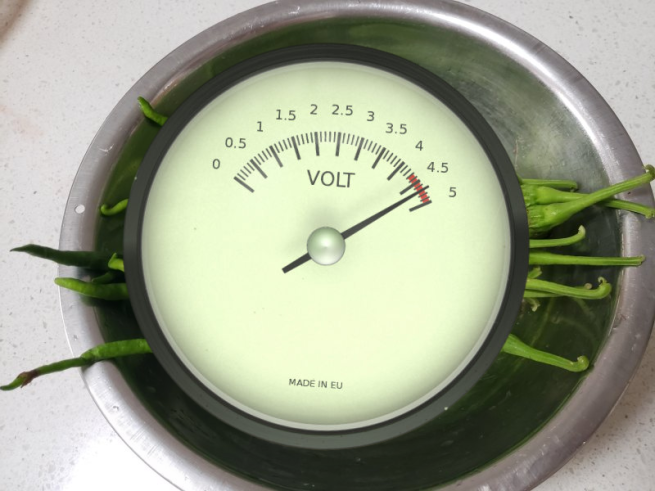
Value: V 4.7
